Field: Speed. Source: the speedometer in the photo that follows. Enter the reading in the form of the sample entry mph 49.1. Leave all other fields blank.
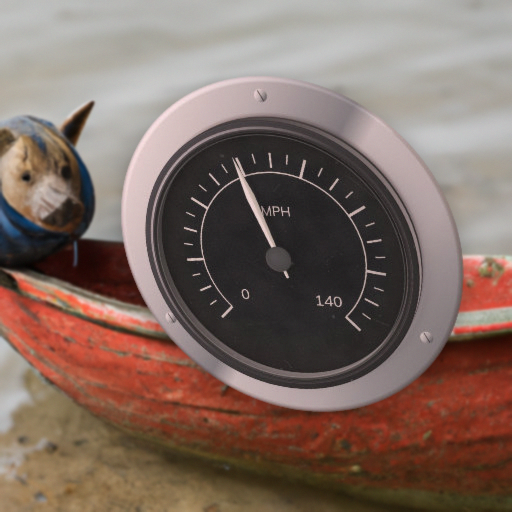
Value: mph 60
